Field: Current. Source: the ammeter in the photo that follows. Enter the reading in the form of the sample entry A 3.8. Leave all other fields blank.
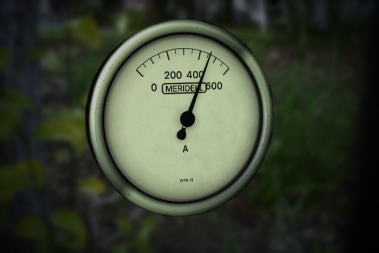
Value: A 450
